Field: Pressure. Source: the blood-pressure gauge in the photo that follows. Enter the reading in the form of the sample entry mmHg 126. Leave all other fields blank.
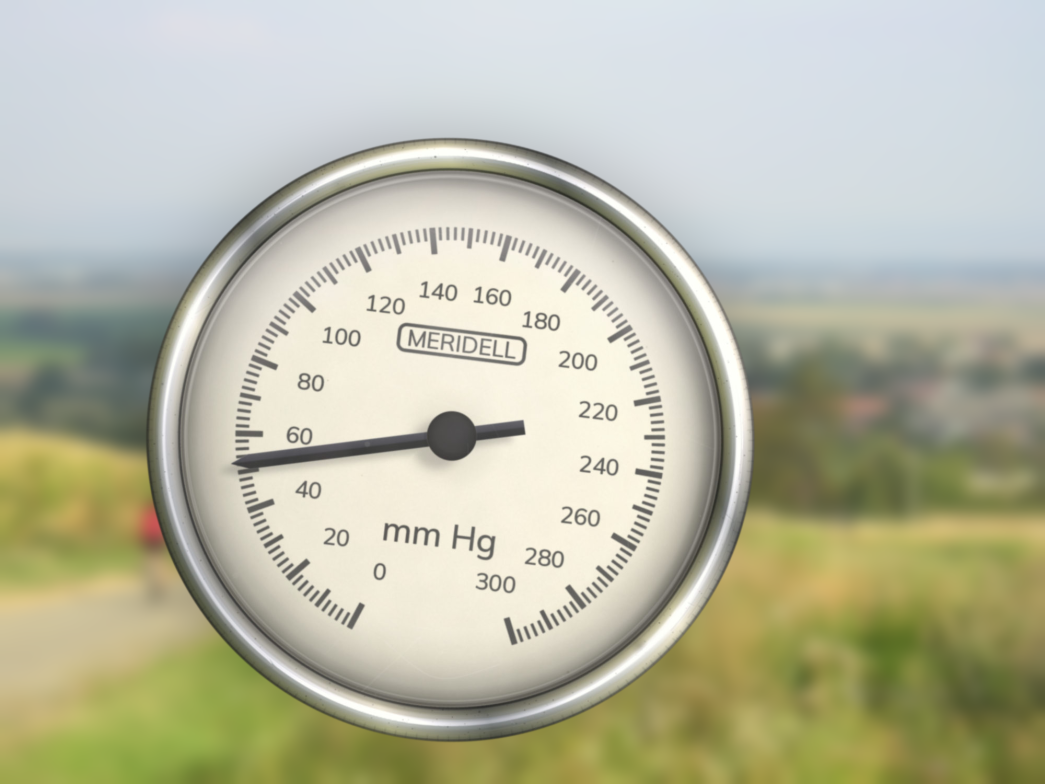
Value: mmHg 52
